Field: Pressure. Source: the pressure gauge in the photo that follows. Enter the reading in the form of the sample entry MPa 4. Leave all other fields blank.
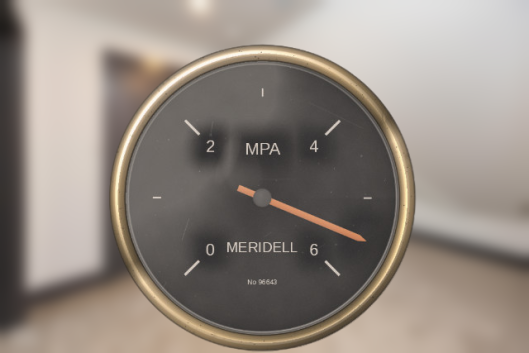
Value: MPa 5.5
